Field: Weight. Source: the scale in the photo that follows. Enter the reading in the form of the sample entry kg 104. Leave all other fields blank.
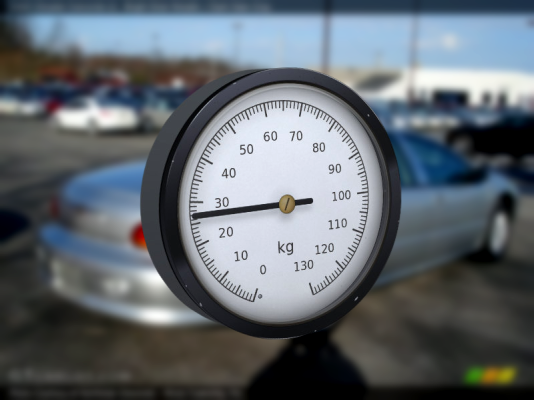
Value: kg 27
